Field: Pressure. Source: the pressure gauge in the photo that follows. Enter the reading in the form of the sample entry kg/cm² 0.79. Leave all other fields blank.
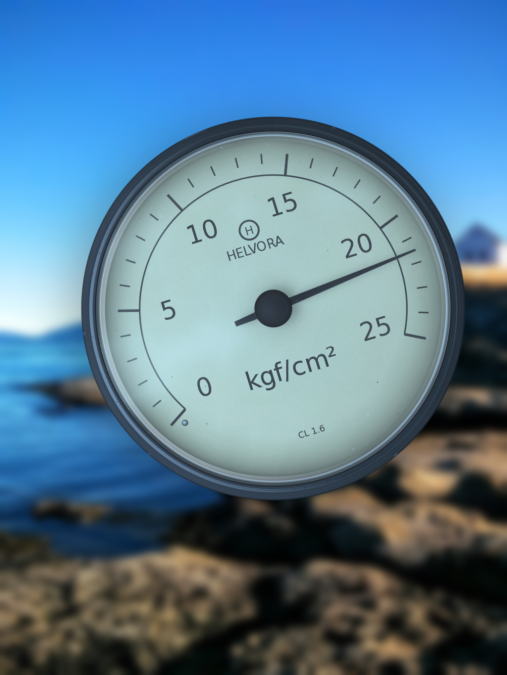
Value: kg/cm² 21.5
